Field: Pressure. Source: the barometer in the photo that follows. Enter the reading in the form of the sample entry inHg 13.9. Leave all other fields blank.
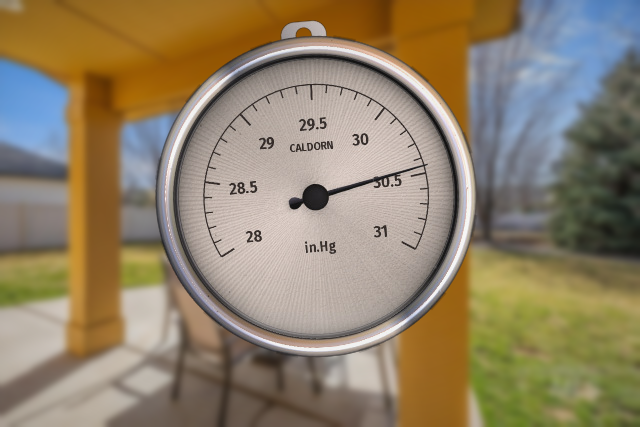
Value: inHg 30.45
